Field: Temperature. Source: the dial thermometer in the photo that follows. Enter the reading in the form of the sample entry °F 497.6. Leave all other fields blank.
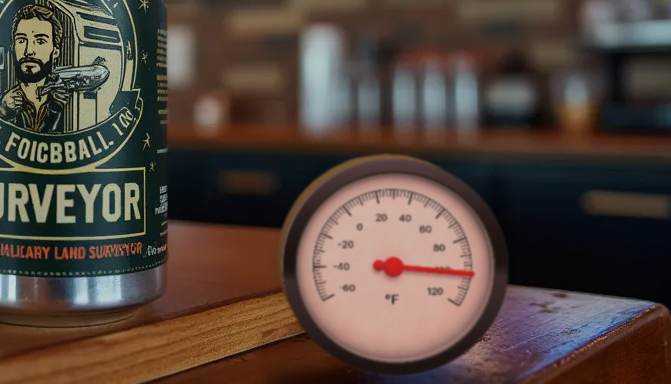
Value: °F 100
